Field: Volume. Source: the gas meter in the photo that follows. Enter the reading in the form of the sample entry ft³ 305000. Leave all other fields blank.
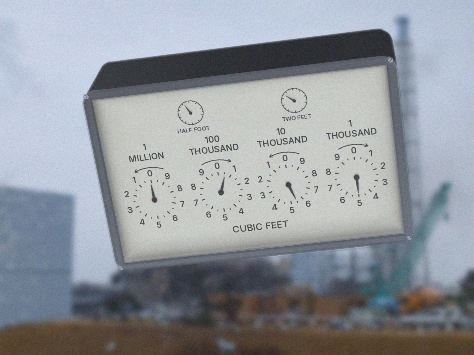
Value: ft³ 5500
